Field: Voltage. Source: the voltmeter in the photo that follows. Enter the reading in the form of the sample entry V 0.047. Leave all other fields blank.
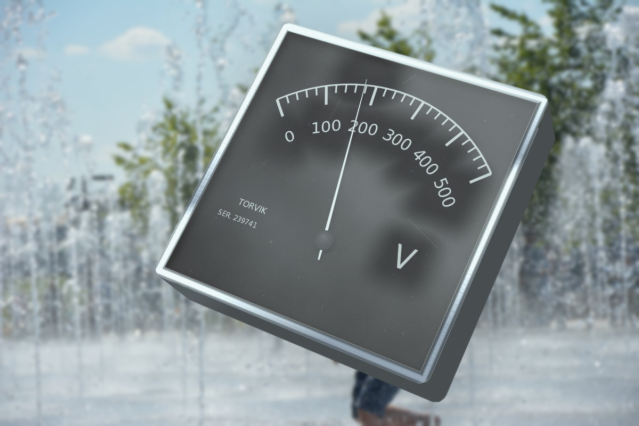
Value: V 180
